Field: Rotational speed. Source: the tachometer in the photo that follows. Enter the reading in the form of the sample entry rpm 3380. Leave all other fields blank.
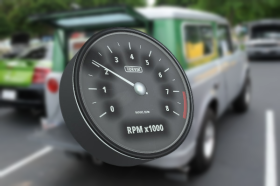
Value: rpm 2000
